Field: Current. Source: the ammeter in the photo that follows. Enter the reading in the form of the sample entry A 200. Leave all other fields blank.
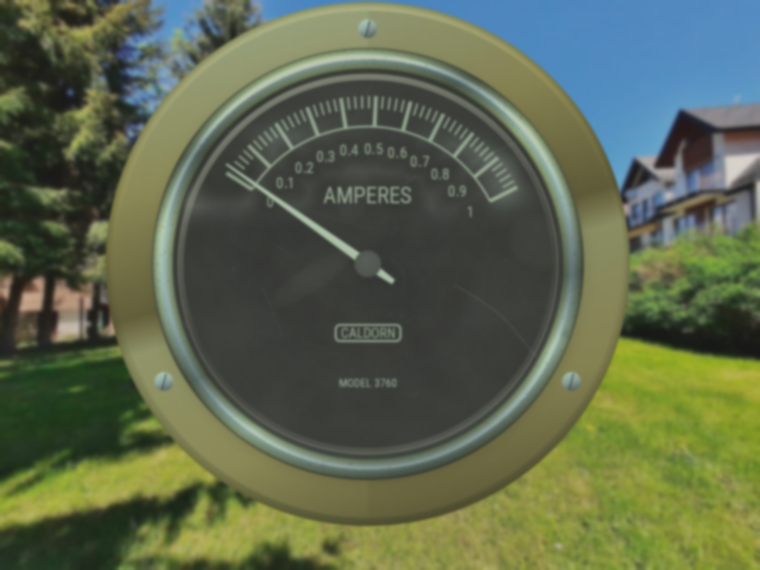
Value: A 0.02
